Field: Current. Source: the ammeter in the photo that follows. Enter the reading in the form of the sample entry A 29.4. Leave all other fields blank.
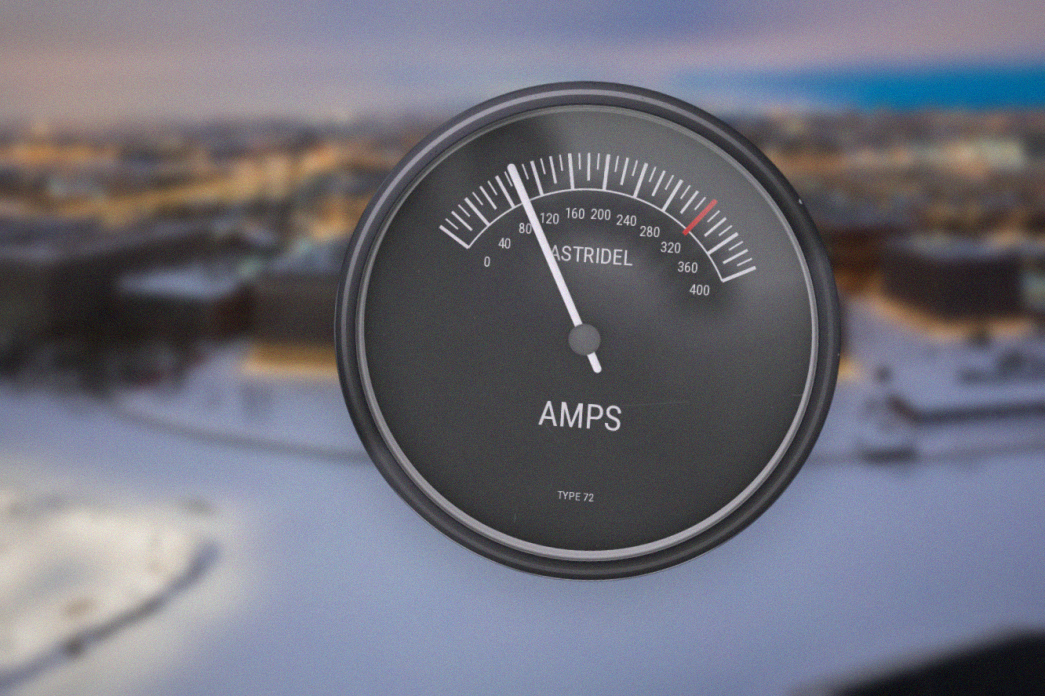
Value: A 100
